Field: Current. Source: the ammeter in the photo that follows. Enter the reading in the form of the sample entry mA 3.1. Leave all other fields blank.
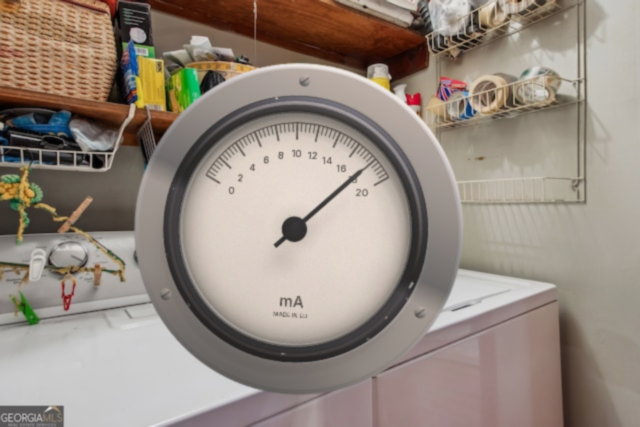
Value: mA 18
